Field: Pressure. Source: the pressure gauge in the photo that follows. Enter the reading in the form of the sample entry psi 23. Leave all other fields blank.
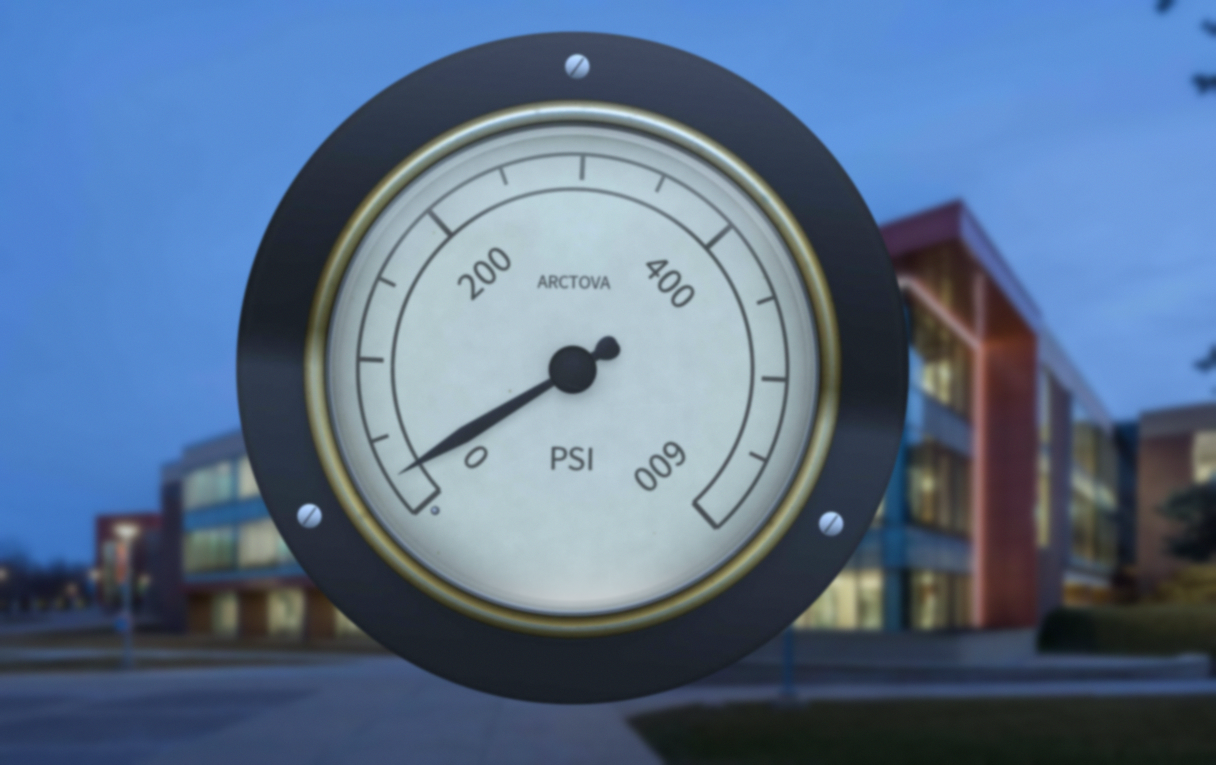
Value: psi 25
